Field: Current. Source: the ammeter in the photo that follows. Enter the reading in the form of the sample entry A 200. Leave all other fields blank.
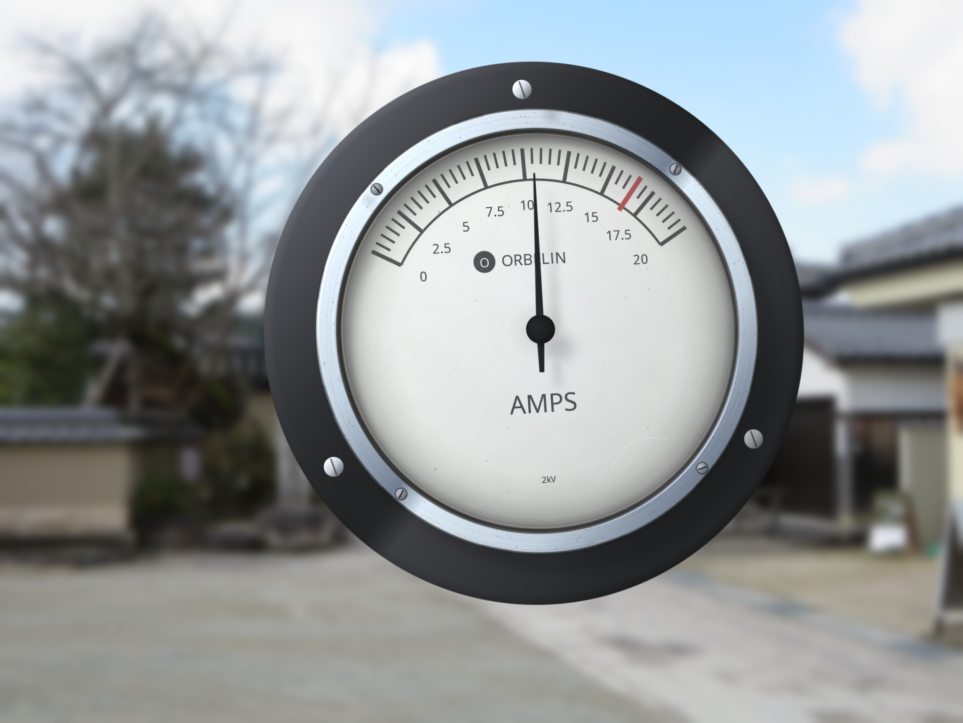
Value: A 10.5
